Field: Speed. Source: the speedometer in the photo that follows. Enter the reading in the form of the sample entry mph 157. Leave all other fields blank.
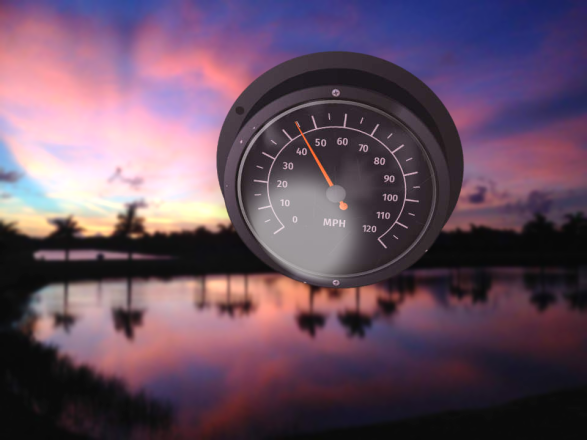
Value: mph 45
